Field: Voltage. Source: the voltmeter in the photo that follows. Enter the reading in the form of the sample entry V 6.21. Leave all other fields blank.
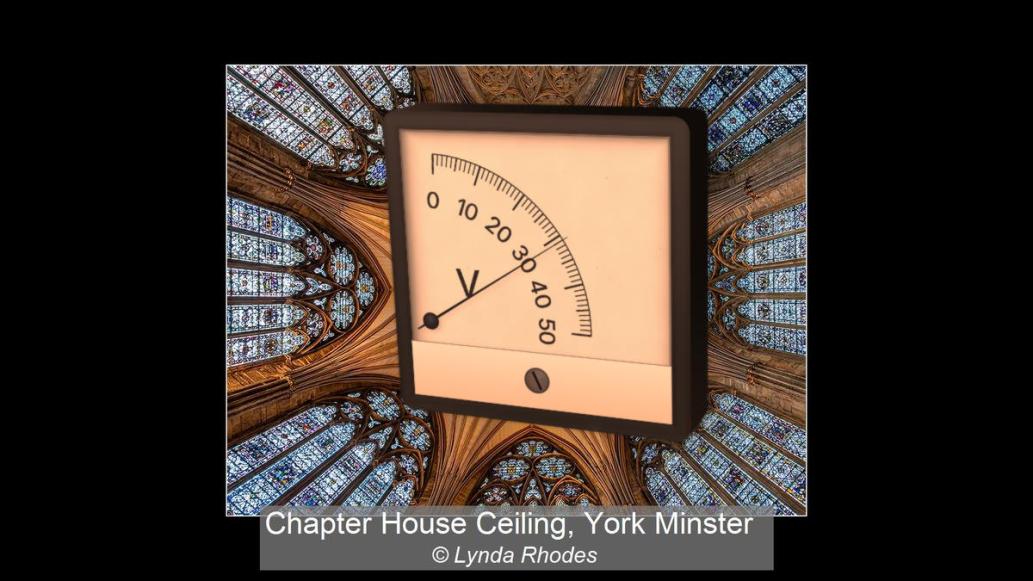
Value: V 31
